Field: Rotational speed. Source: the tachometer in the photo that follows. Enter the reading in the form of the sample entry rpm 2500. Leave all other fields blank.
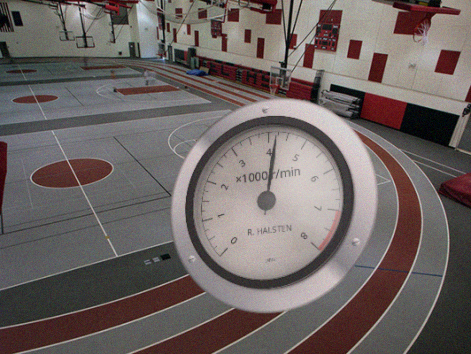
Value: rpm 4250
